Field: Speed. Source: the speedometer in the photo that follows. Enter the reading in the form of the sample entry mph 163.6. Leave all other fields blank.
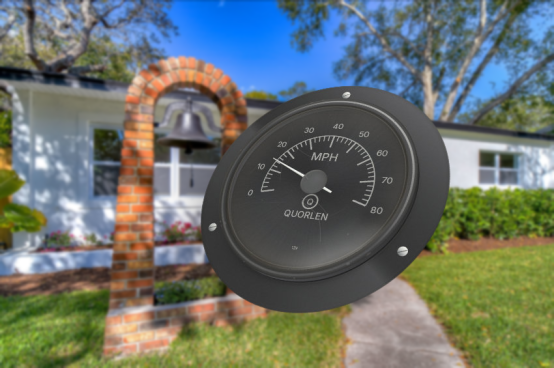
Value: mph 14
